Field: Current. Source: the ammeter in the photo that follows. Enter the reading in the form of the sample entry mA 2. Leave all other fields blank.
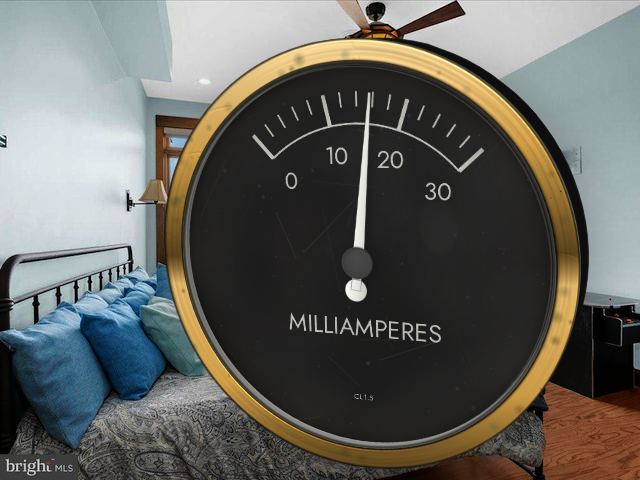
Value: mA 16
